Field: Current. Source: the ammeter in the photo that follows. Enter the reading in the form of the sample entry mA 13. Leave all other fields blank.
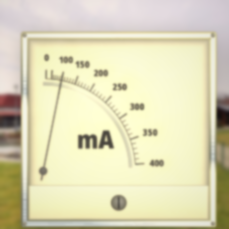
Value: mA 100
